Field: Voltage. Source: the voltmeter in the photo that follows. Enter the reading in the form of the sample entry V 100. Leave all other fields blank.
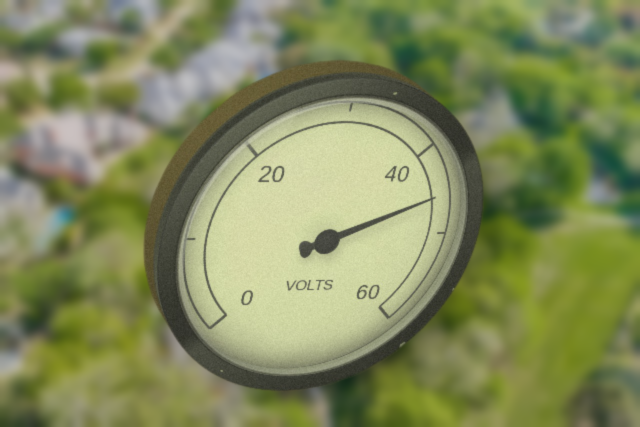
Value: V 45
